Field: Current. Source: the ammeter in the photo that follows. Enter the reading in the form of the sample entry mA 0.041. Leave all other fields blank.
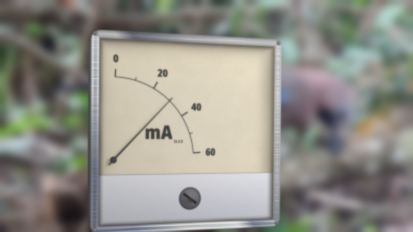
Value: mA 30
